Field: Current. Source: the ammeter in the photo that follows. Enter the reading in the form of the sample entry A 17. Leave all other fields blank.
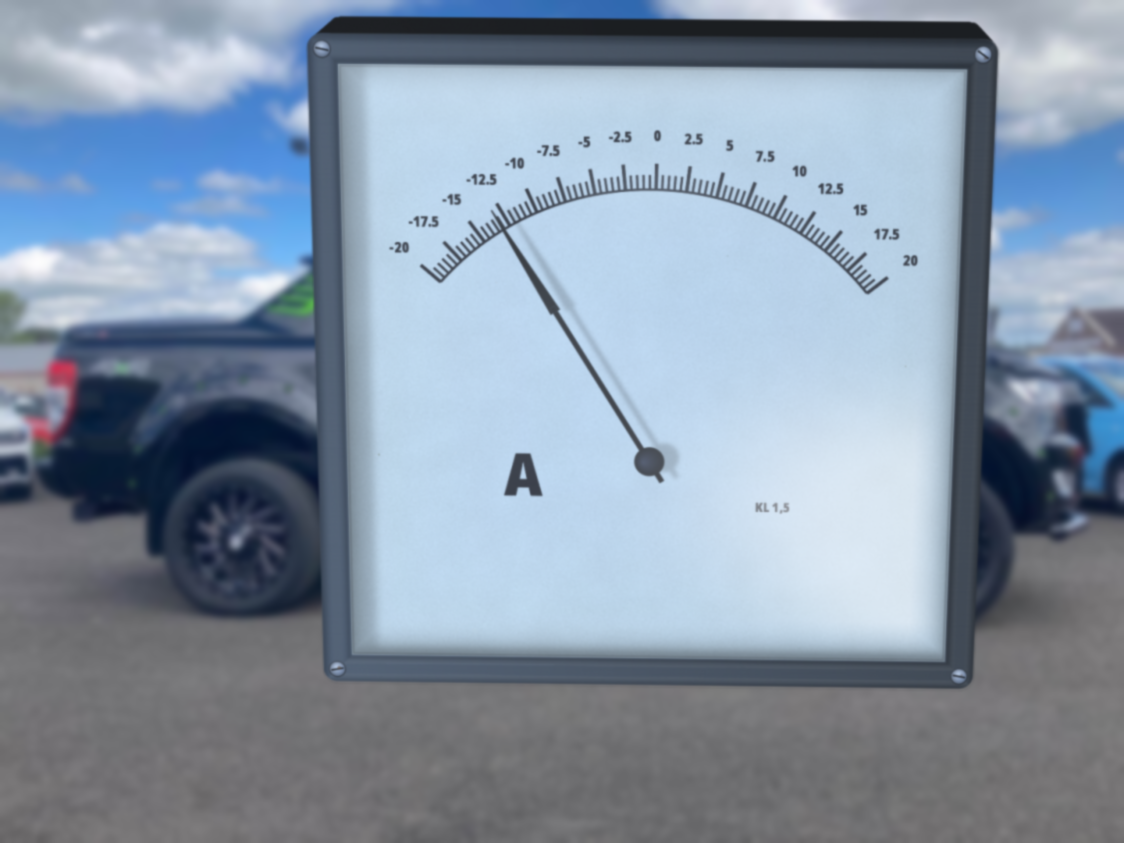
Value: A -13
